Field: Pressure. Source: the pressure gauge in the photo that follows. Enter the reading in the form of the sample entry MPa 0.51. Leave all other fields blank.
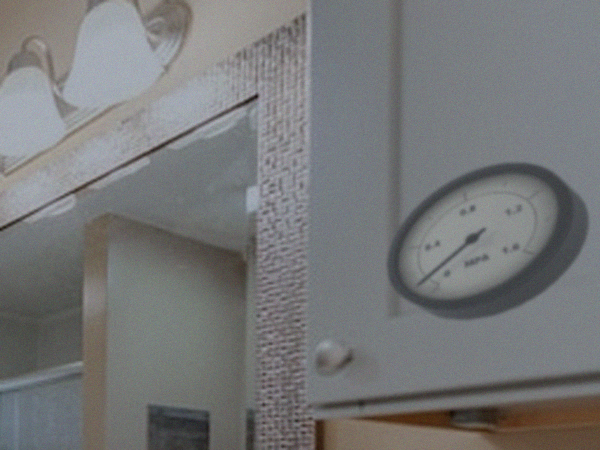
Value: MPa 0.1
